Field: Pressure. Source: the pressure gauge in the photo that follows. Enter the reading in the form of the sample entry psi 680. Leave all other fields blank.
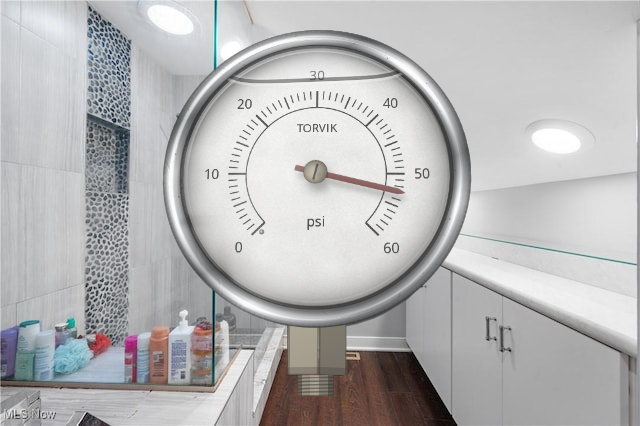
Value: psi 53
